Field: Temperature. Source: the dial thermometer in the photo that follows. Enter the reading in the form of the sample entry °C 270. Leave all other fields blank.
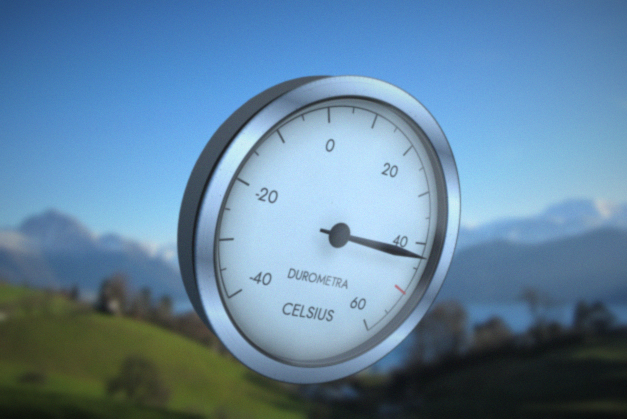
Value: °C 42.5
